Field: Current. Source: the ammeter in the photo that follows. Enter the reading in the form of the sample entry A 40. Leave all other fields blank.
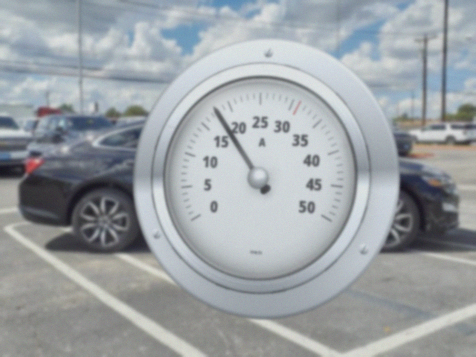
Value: A 18
